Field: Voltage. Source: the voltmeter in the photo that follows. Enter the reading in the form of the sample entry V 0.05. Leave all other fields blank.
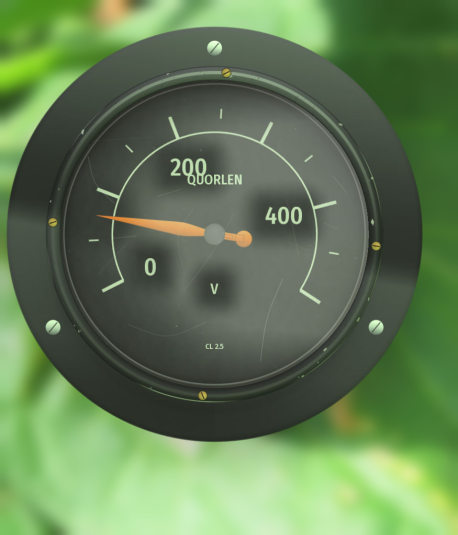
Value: V 75
